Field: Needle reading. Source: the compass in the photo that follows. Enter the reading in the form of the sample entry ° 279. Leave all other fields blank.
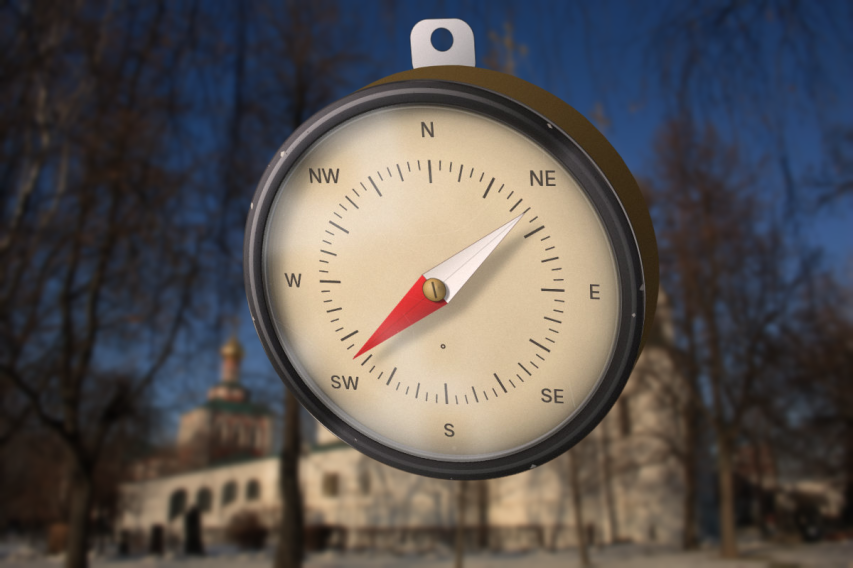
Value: ° 230
